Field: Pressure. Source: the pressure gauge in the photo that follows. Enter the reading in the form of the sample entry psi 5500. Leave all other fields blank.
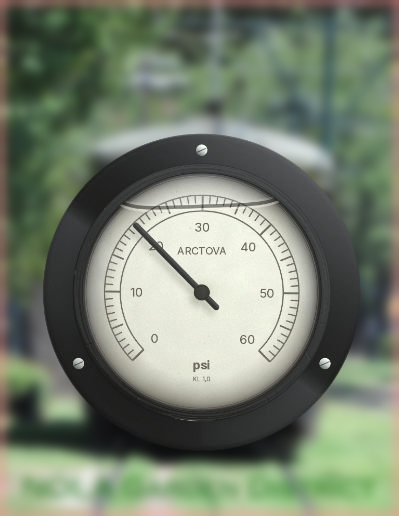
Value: psi 20
